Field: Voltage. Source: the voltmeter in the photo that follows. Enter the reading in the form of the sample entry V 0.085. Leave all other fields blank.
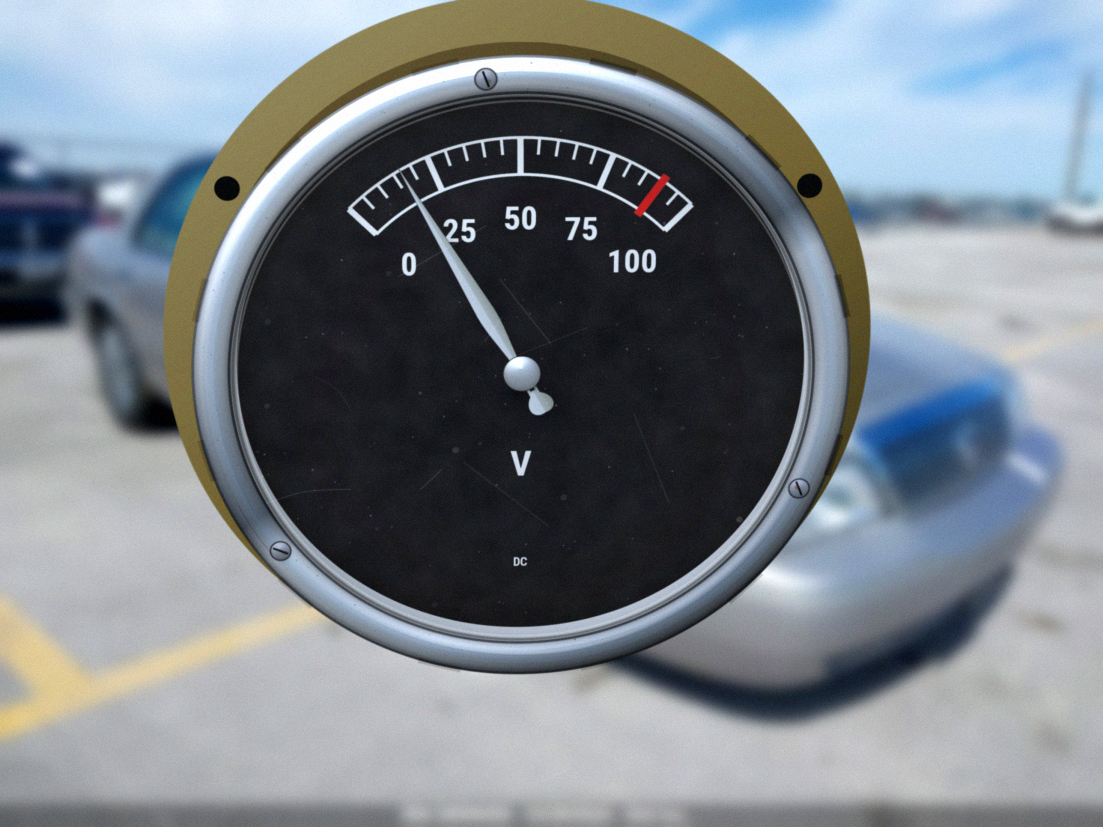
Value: V 17.5
